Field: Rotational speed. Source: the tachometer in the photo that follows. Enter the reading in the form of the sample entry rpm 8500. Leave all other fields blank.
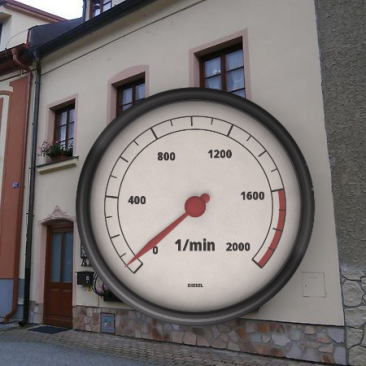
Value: rpm 50
